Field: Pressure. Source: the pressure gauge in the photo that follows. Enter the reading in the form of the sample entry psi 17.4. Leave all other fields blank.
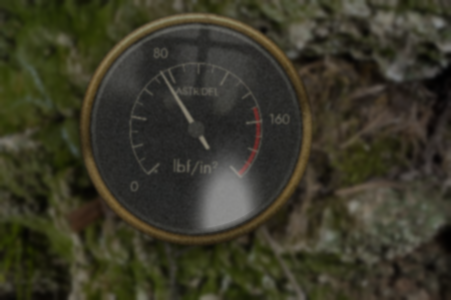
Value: psi 75
